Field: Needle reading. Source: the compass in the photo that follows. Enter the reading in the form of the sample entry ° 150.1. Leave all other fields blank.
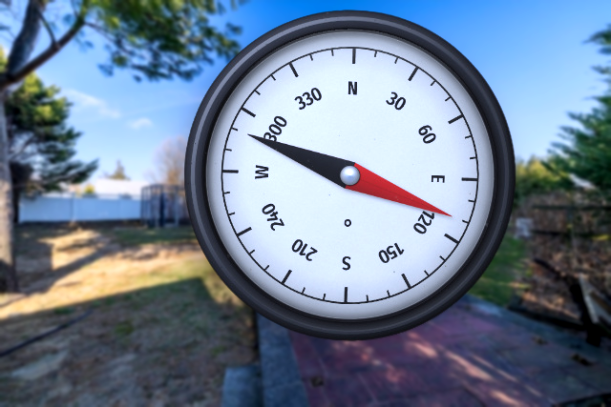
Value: ° 110
